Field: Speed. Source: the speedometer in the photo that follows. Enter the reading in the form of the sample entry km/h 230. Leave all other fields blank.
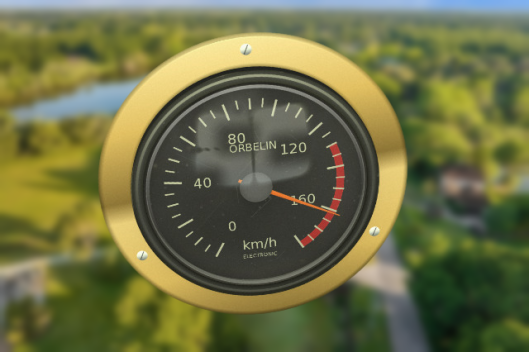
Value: km/h 160
